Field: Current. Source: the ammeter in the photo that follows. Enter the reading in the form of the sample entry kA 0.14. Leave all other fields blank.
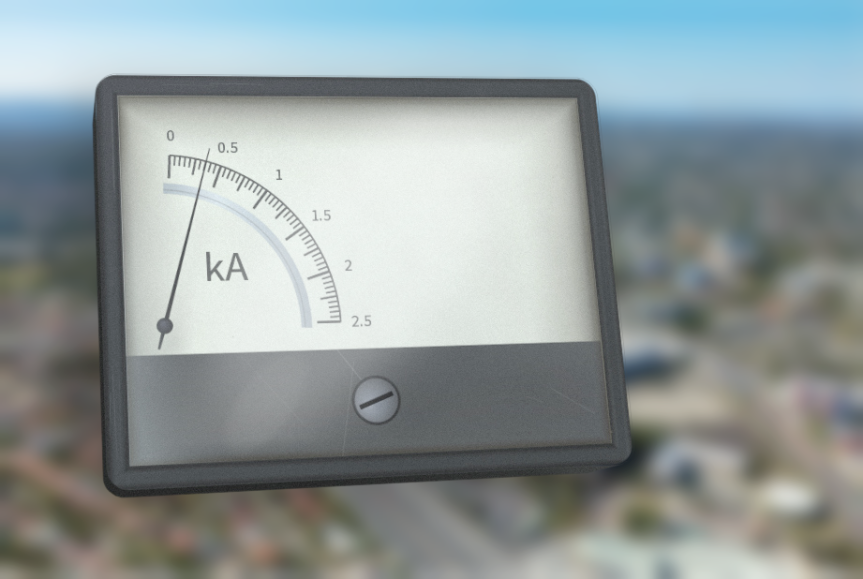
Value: kA 0.35
